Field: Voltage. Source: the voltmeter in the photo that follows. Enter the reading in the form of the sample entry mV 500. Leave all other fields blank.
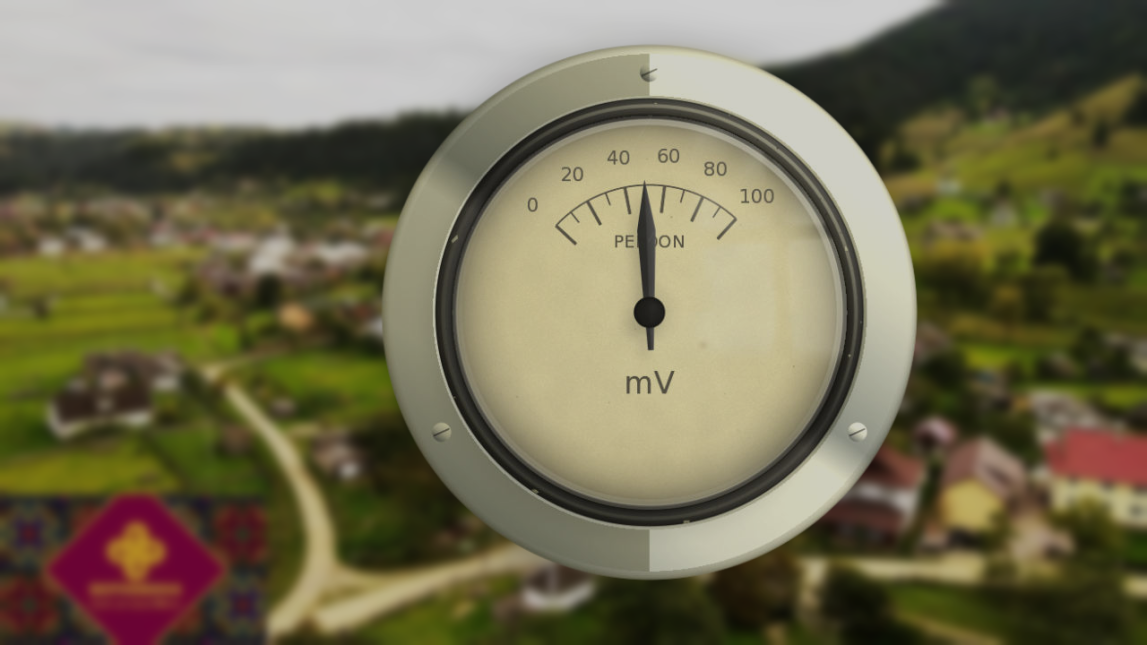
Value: mV 50
